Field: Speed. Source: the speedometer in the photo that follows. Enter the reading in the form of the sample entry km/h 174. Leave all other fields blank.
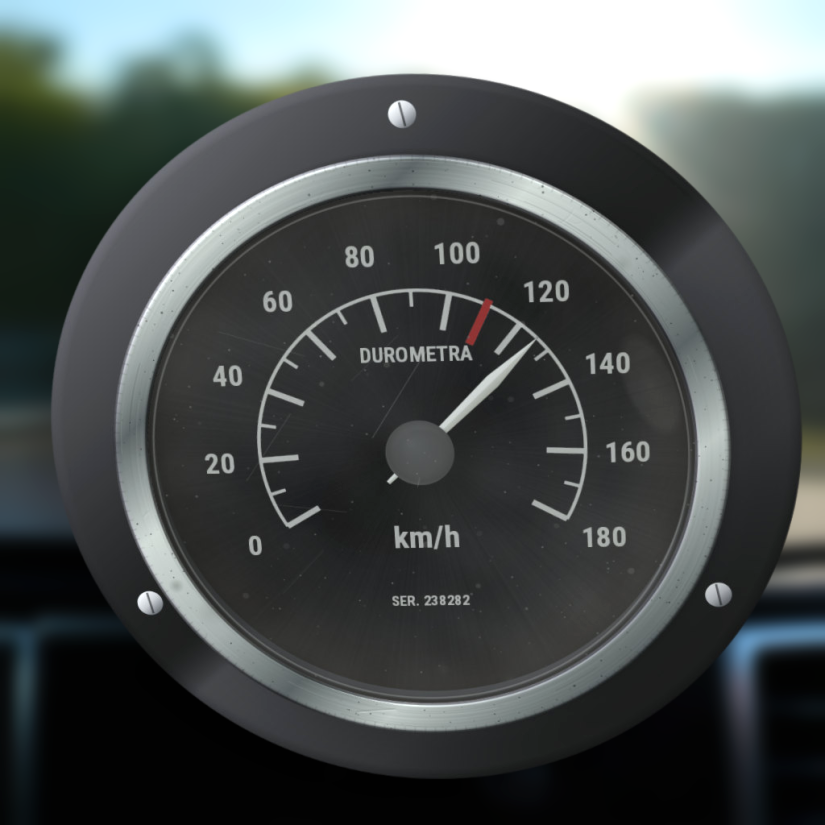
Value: km/h 125
